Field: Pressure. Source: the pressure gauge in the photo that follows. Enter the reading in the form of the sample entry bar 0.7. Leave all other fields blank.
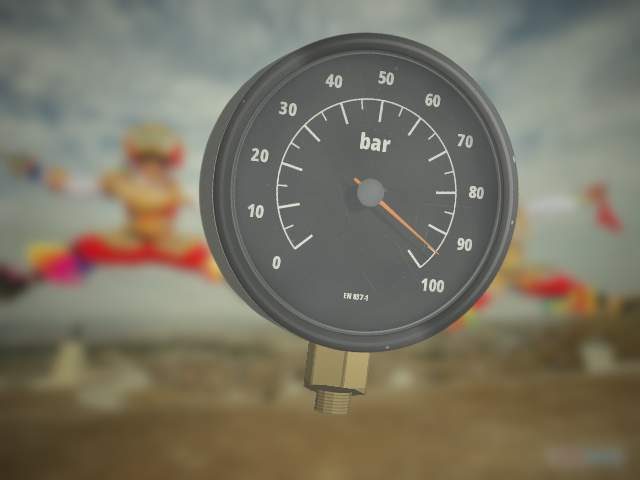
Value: bar 95
